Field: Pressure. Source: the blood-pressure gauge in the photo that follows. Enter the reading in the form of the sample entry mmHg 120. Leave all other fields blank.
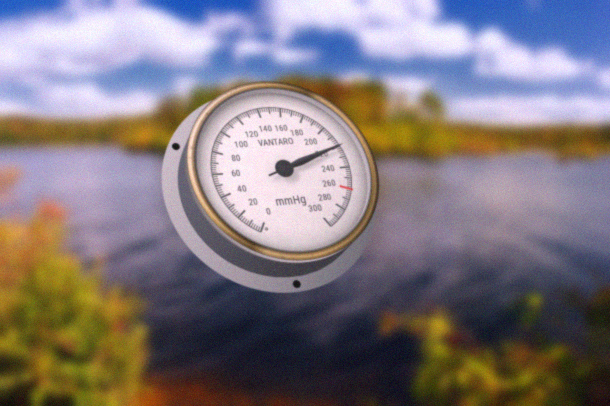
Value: mmHg 220
